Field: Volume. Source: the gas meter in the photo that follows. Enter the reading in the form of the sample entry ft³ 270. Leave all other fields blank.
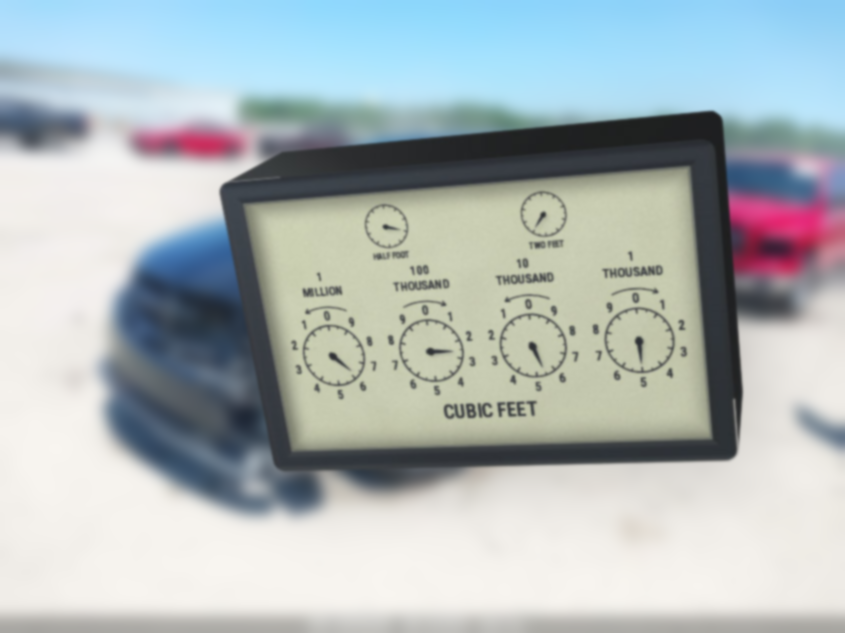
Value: ft³ 625500
